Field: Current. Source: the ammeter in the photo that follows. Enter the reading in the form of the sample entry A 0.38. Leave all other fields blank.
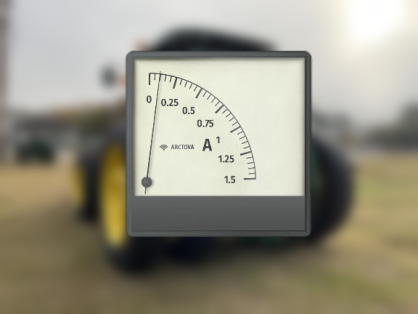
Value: A 0.1
